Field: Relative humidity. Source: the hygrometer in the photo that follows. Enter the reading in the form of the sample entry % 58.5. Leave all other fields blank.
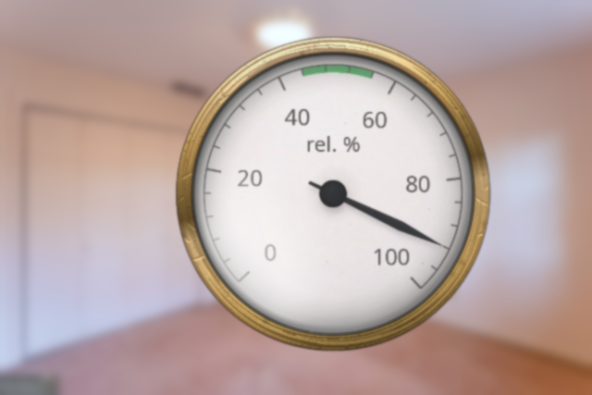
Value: % 92
